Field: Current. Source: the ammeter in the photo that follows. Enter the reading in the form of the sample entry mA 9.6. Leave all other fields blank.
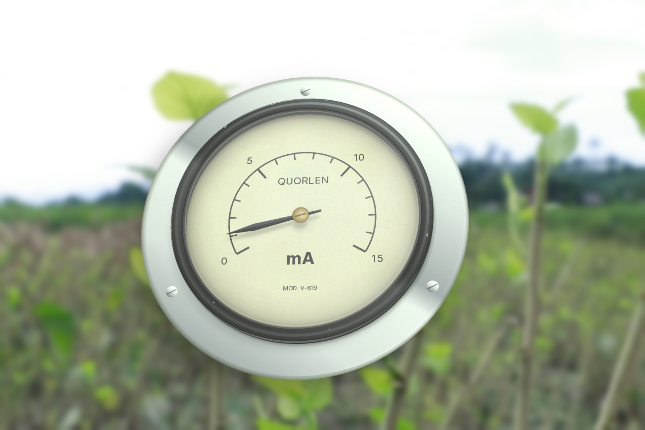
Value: mA 1
